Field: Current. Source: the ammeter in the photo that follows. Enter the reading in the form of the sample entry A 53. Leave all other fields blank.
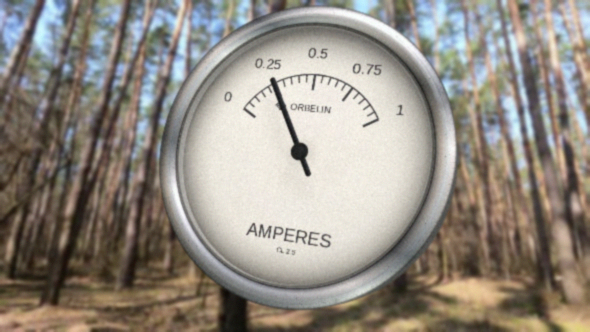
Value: A 0.25
